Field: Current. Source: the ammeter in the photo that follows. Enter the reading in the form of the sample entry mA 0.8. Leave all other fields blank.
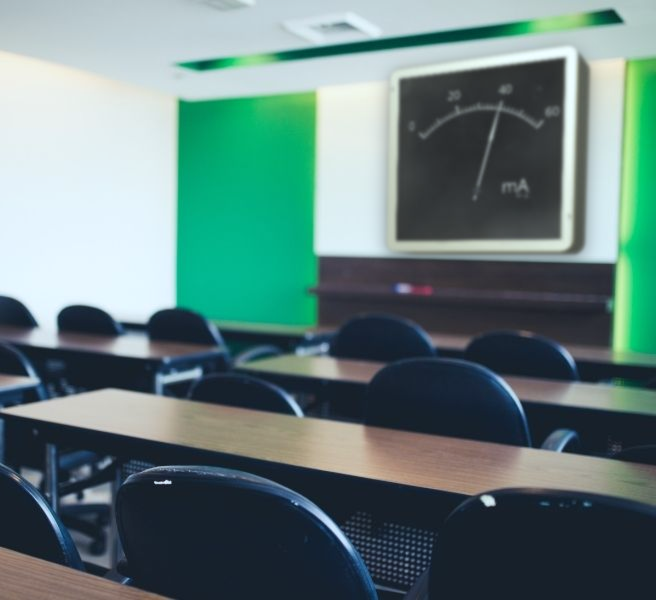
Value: mA 40
